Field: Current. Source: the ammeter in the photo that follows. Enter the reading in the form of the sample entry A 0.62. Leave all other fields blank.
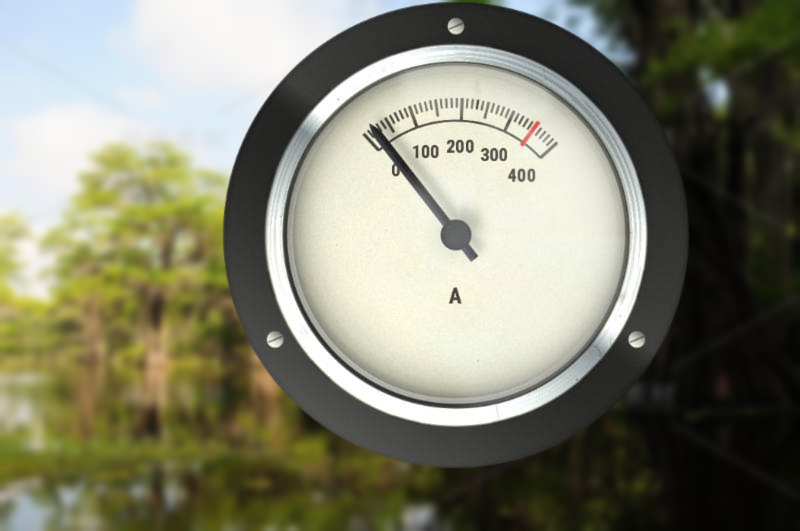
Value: A 20
